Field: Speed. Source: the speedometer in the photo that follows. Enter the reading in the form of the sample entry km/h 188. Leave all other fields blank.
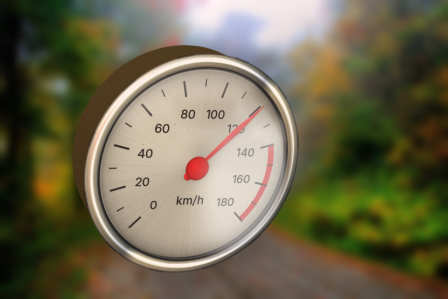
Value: km/h 120
